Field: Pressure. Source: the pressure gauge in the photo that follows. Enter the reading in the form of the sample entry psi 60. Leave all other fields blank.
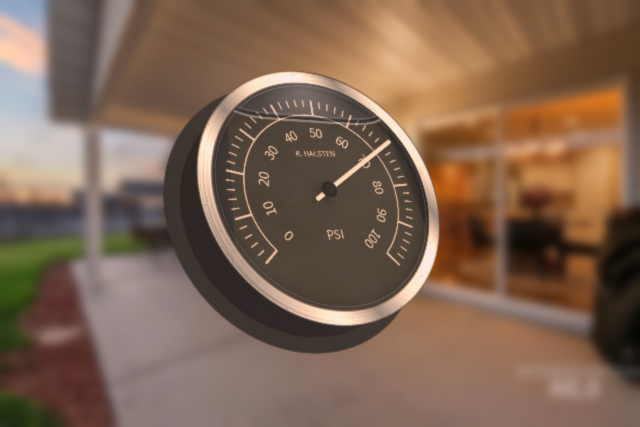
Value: psi 70
